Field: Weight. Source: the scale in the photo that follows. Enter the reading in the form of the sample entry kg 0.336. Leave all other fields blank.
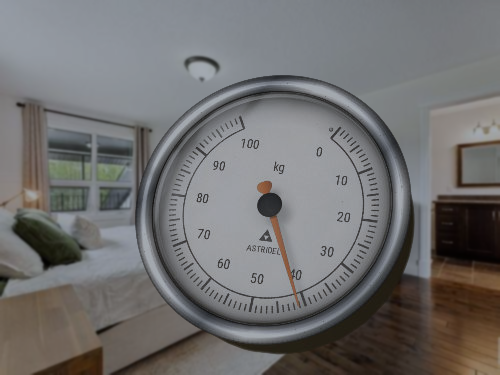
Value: kg 41
